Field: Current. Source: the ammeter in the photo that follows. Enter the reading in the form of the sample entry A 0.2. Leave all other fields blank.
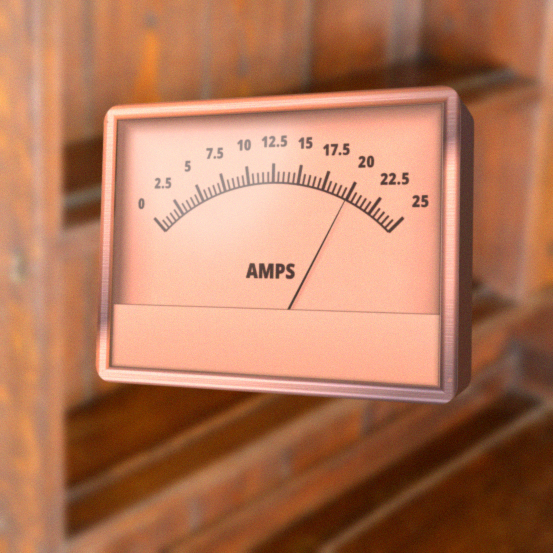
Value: A 20
